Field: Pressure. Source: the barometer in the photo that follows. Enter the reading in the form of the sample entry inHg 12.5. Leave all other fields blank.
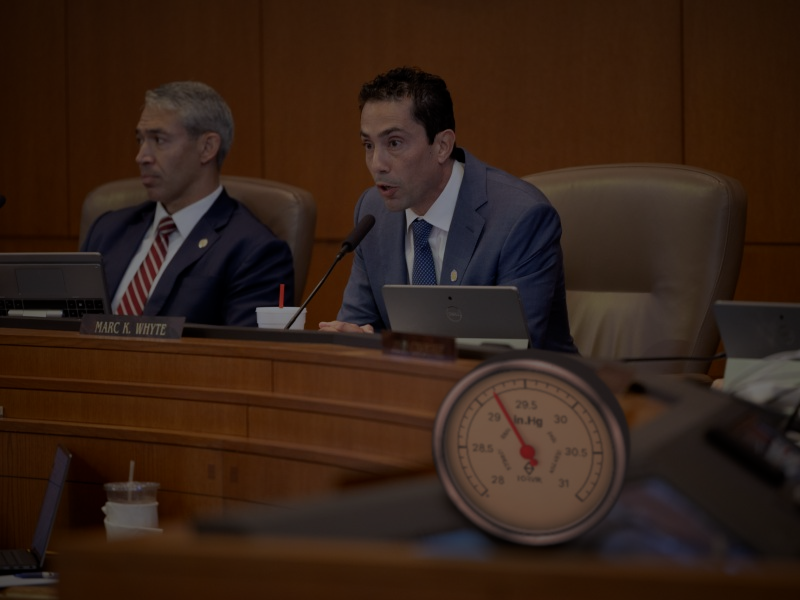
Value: inHg 29.2
